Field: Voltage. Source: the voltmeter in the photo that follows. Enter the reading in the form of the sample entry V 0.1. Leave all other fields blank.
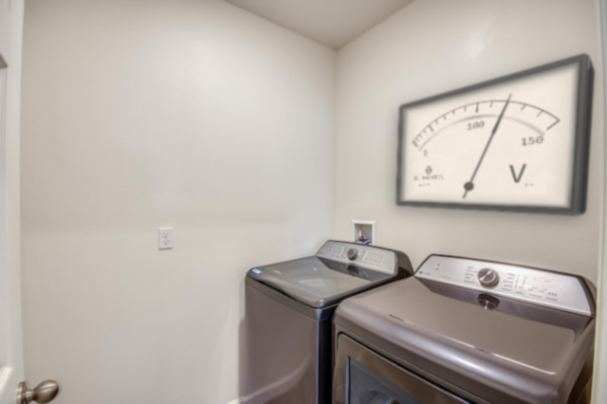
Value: V 120
